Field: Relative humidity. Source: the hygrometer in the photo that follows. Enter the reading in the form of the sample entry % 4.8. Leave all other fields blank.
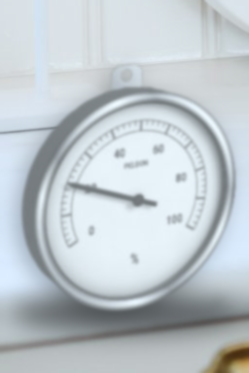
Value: % 20
